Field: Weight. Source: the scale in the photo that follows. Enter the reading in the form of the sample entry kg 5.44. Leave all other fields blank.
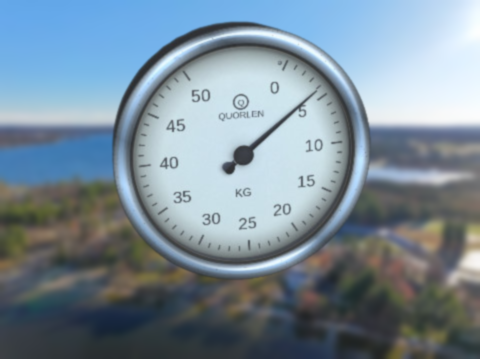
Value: kg 4
